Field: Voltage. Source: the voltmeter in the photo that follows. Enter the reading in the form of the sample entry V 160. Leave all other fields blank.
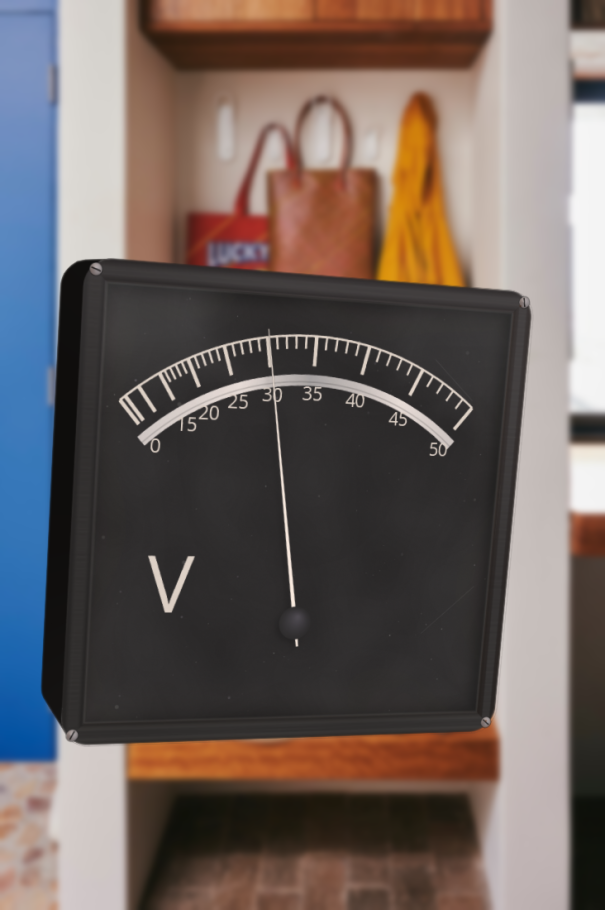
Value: V 30
